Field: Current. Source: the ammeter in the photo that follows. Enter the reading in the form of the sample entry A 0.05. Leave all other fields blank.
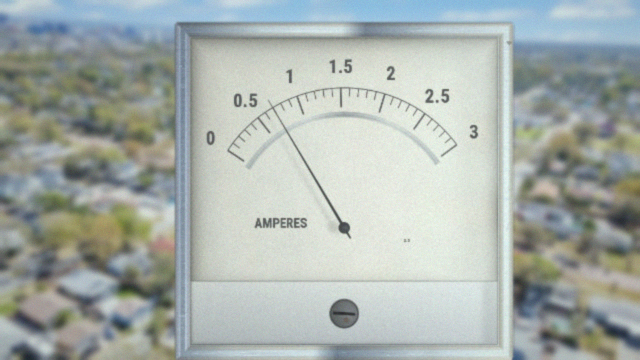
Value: A 0.7
